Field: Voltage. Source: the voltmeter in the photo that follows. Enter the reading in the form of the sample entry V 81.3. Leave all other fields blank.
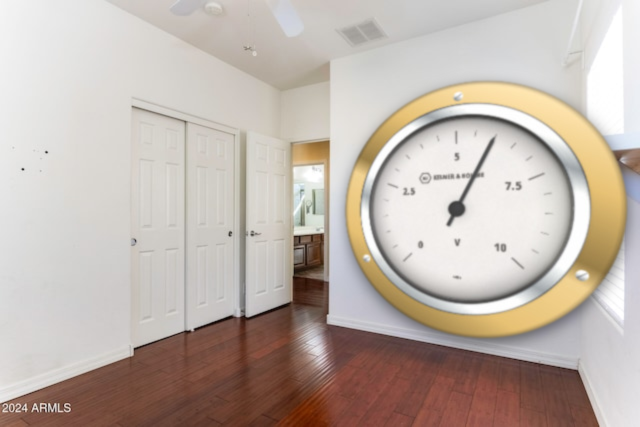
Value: V 6
